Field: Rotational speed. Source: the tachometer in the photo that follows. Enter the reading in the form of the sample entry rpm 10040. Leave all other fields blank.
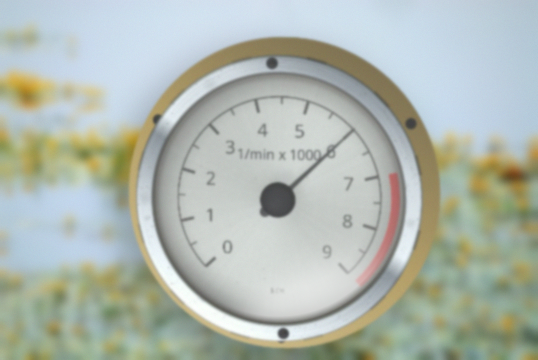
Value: rpm 6000
